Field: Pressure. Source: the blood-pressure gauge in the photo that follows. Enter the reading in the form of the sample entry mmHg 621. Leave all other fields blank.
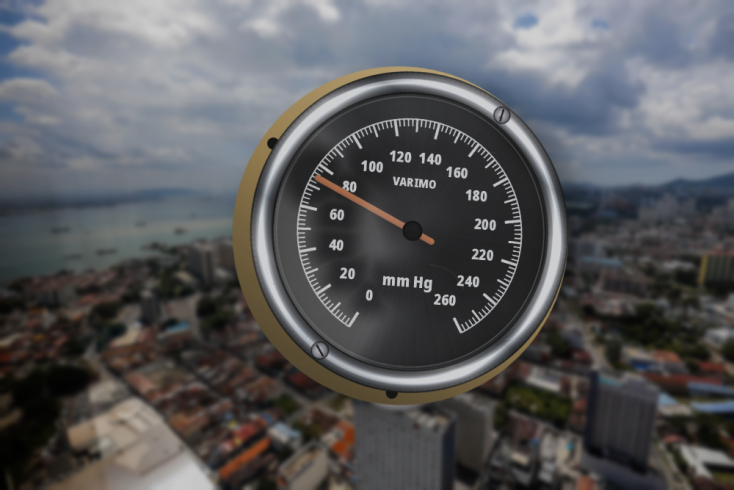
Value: mmHg 74
